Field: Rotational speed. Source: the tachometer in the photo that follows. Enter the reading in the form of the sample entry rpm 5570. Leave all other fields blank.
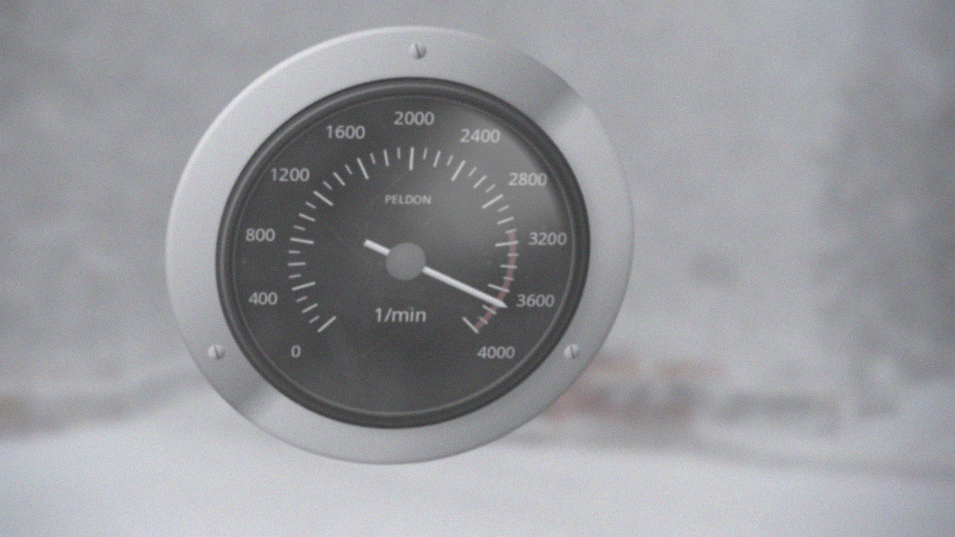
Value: rpm 3700
